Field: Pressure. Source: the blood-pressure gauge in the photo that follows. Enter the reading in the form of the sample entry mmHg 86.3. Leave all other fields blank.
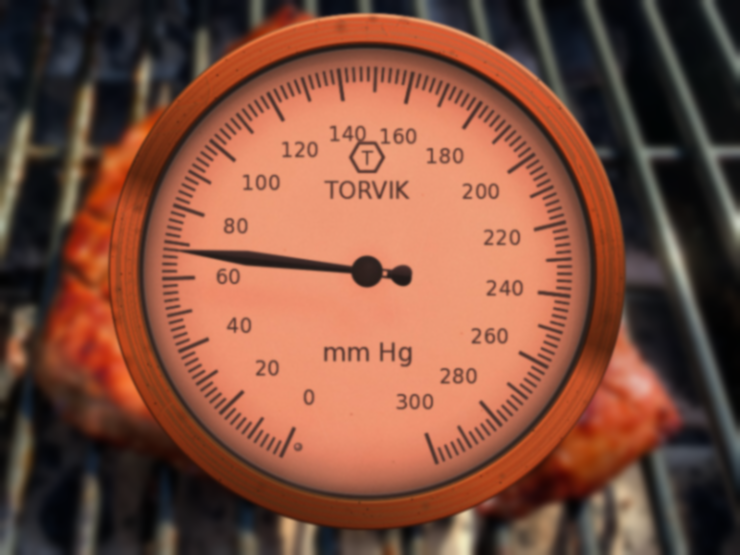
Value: mmHg 68
